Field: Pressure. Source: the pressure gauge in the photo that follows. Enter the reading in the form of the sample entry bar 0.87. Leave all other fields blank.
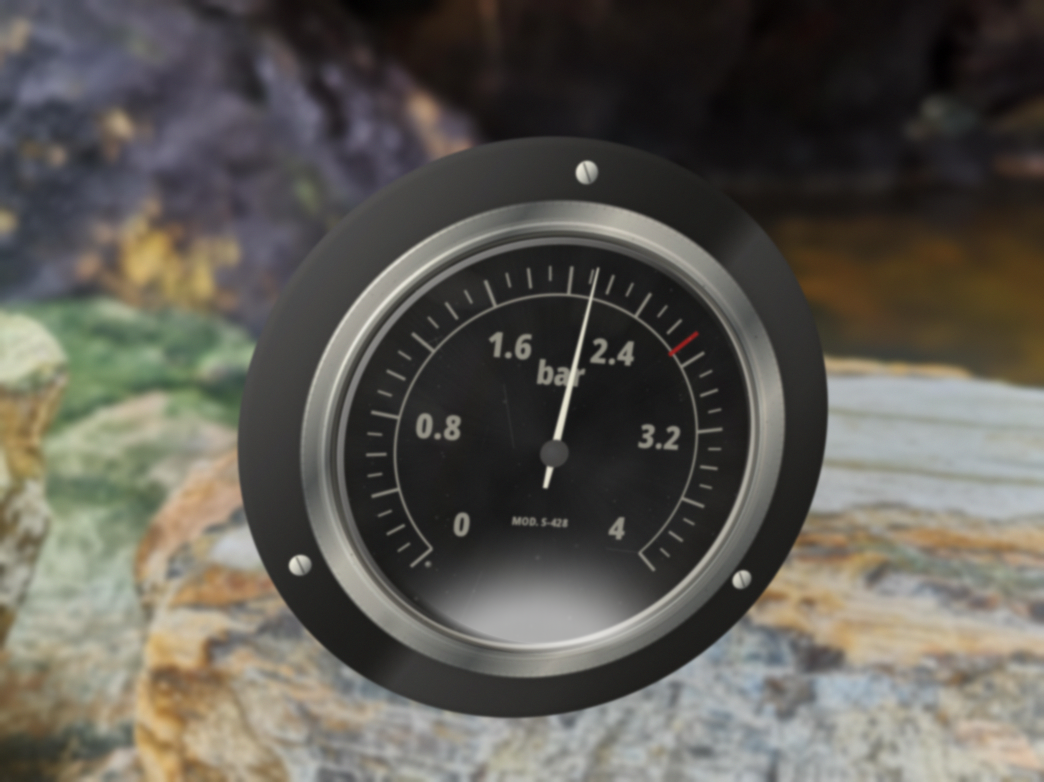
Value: bar 2.1
